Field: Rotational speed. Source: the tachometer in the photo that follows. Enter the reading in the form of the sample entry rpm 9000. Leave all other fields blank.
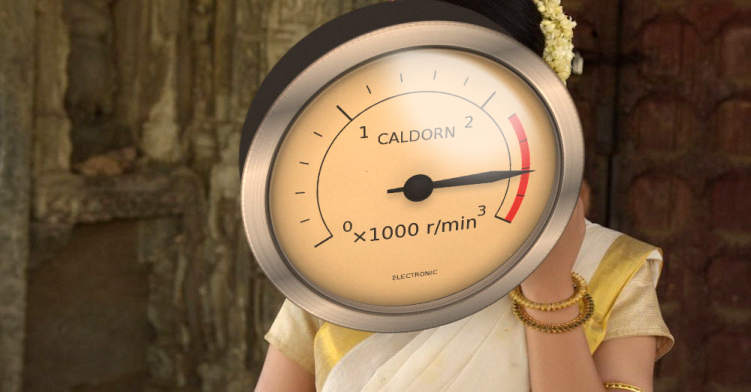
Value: rpm 2600
